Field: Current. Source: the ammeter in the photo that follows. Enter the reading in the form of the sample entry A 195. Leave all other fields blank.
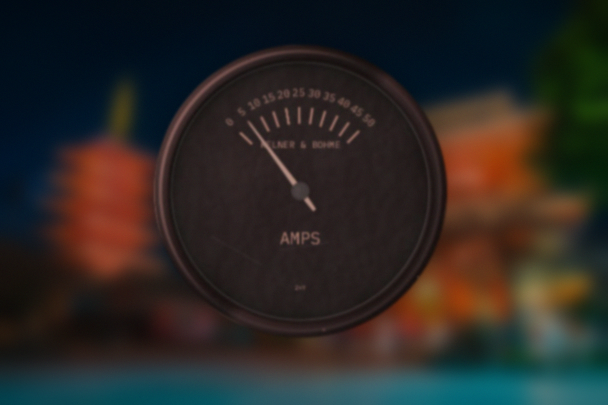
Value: A 5
